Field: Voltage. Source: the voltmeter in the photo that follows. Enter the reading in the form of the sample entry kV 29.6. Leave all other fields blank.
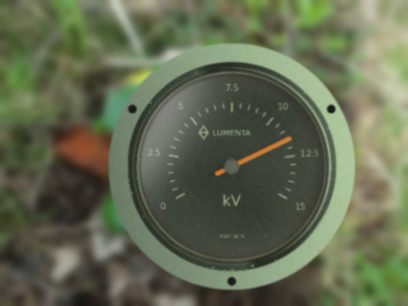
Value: kV 11.5
